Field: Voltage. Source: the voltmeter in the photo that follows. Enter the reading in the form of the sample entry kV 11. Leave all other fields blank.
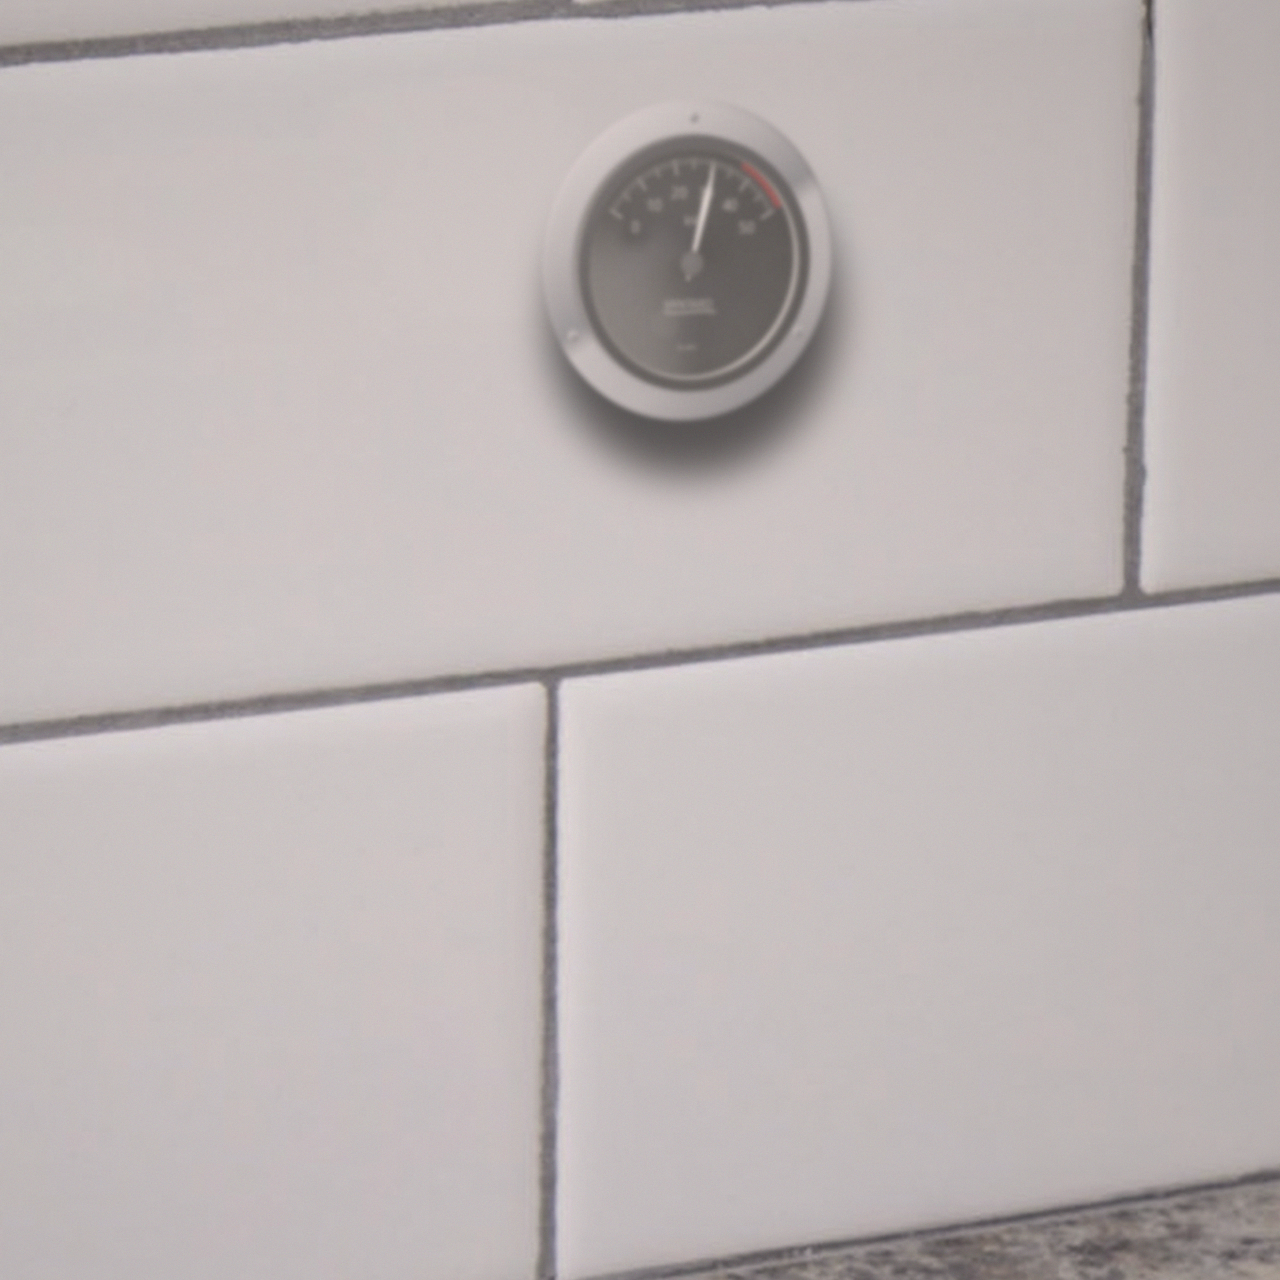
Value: kV 30
